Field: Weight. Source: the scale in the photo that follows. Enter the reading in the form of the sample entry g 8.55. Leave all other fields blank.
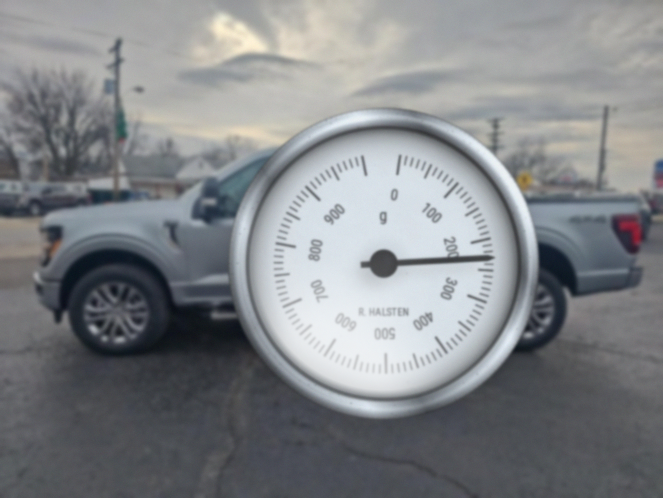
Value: g 230
